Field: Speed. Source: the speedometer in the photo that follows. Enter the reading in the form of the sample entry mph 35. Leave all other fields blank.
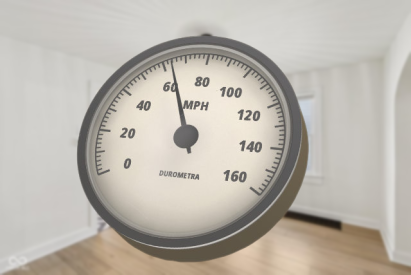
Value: mph 64
